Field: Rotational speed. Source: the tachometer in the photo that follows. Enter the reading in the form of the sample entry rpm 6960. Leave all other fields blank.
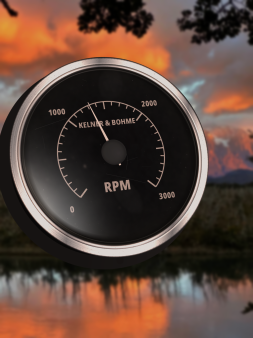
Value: rpm 1300
